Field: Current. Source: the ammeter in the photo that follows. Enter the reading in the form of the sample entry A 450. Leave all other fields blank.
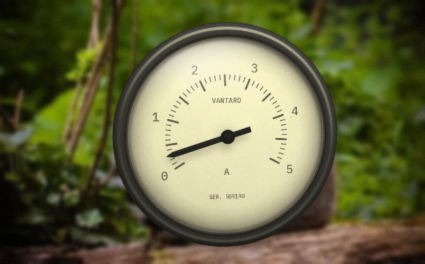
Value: A 0.3
